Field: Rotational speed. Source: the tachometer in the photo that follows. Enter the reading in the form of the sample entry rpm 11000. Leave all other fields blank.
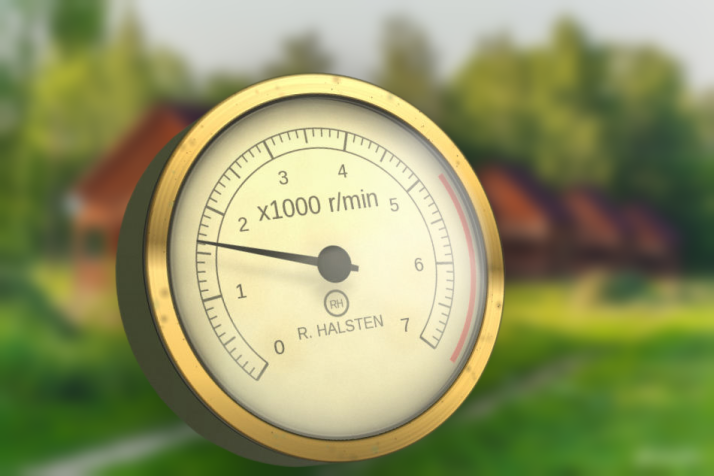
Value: rpm 1600
